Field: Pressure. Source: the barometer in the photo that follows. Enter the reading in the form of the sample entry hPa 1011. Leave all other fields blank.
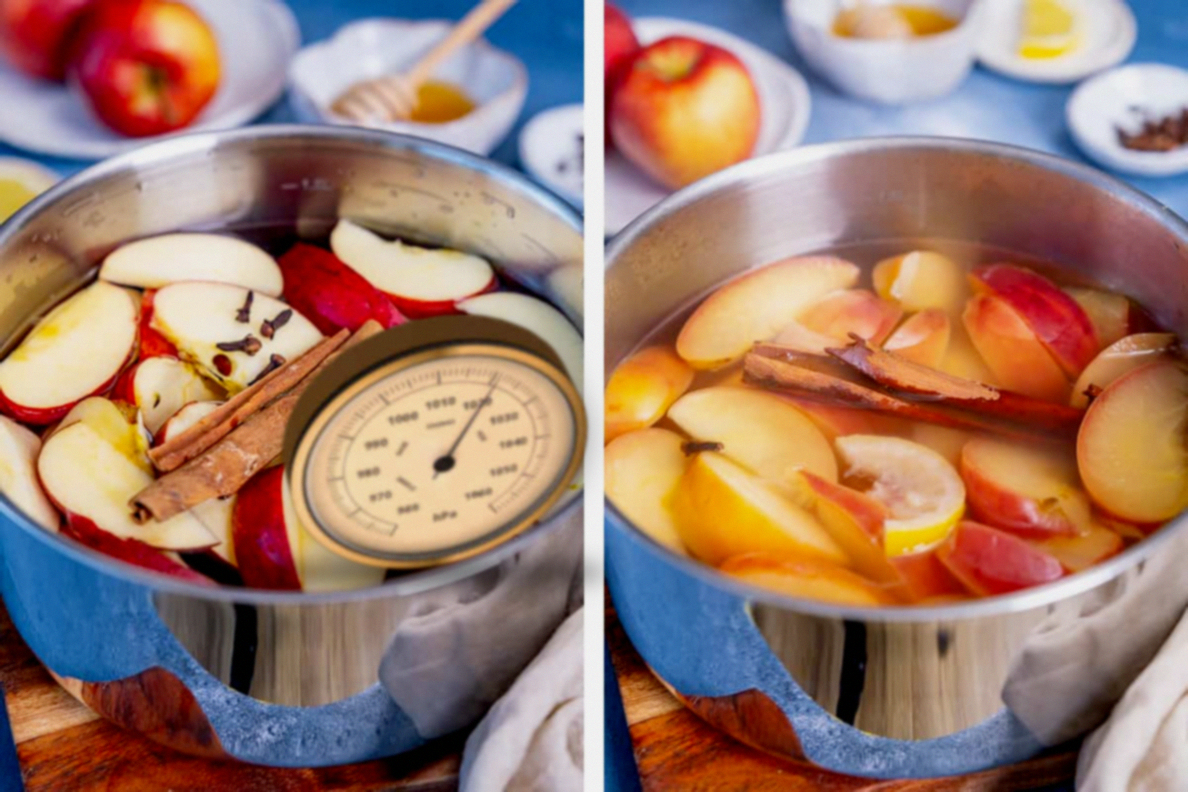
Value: hPa 1020
